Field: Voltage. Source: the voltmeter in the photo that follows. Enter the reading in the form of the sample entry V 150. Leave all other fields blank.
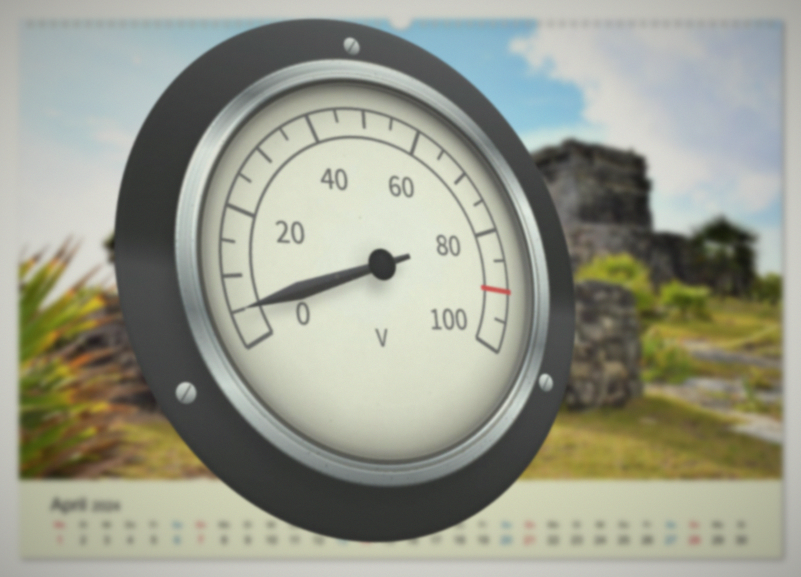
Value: V 5
